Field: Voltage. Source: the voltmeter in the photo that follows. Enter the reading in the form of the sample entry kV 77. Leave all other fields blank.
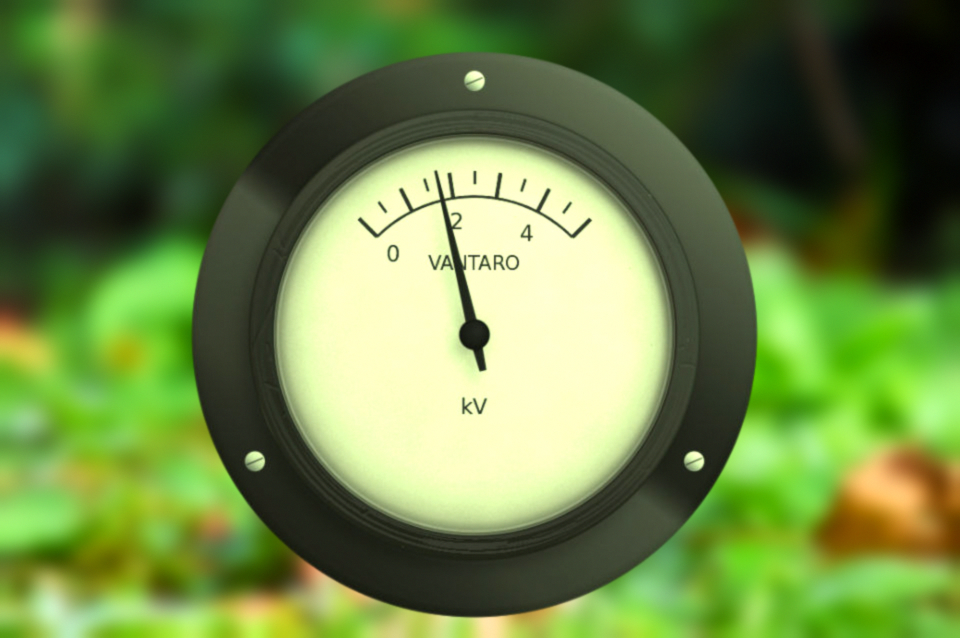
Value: kV 1.75
